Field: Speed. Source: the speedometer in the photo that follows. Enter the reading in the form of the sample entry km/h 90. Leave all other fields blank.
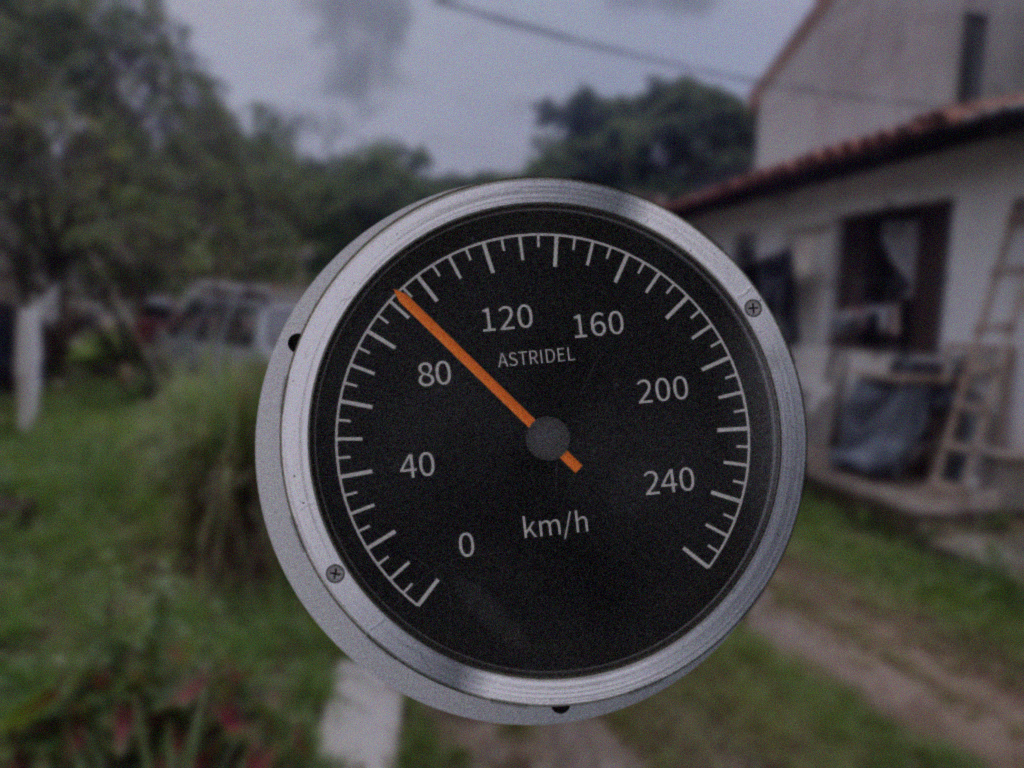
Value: km/h 92.5
